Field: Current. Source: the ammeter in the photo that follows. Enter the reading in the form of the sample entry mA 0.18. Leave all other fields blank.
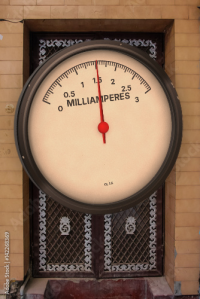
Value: mA 1.5
